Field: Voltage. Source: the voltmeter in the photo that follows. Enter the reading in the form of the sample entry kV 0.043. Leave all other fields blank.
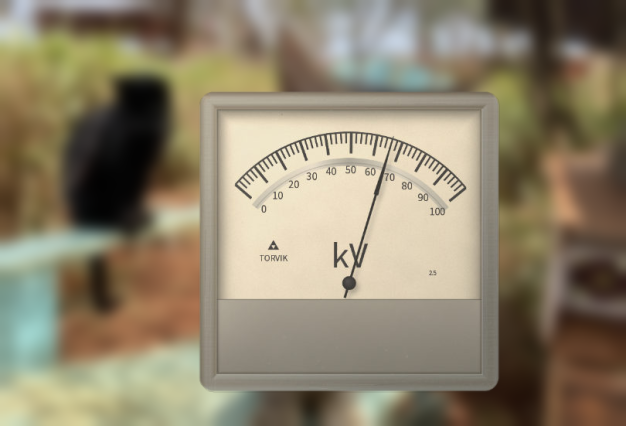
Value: kV 66
